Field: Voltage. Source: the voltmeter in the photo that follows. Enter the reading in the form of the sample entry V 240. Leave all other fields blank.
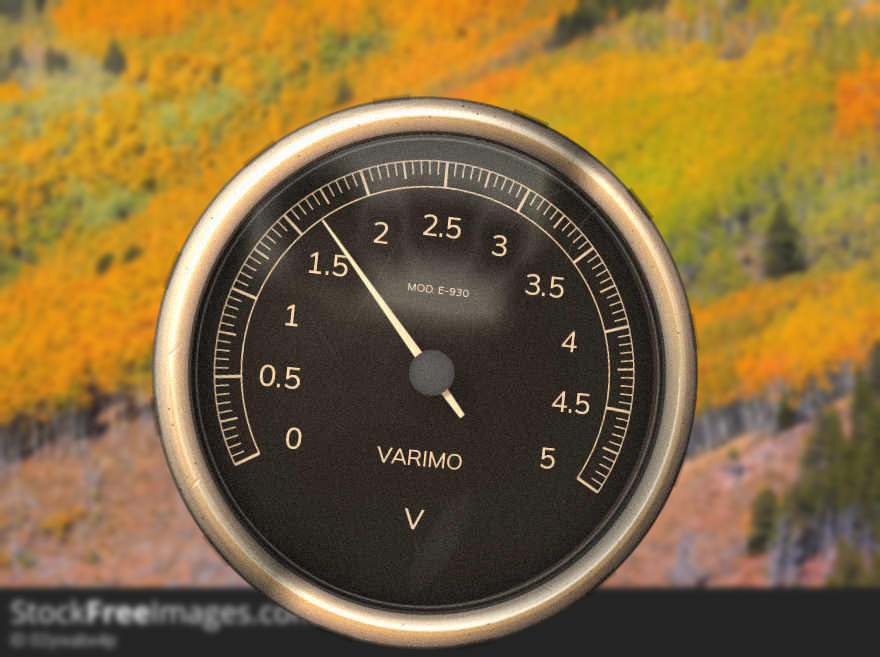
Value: V 1.65
